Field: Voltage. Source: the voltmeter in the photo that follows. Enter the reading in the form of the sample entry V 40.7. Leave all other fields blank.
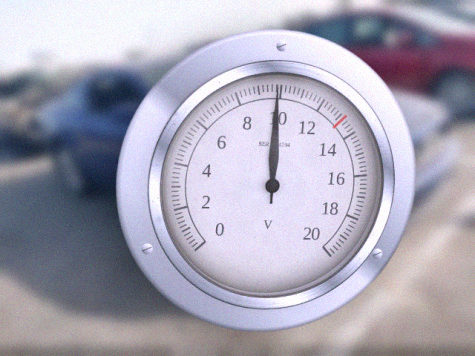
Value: V 9.8
